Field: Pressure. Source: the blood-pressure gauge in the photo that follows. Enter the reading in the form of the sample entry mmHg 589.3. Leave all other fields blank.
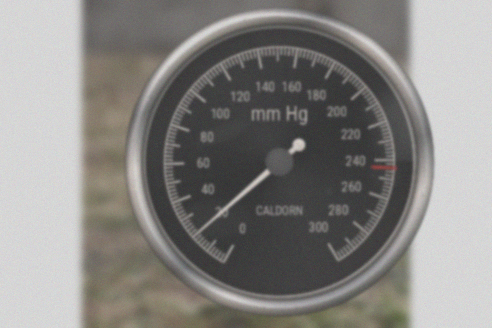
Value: mmHg 20
